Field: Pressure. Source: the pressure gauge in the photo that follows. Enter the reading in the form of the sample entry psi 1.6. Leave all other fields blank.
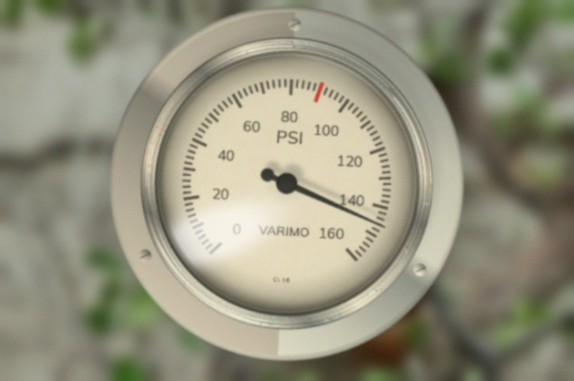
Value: psi 146
